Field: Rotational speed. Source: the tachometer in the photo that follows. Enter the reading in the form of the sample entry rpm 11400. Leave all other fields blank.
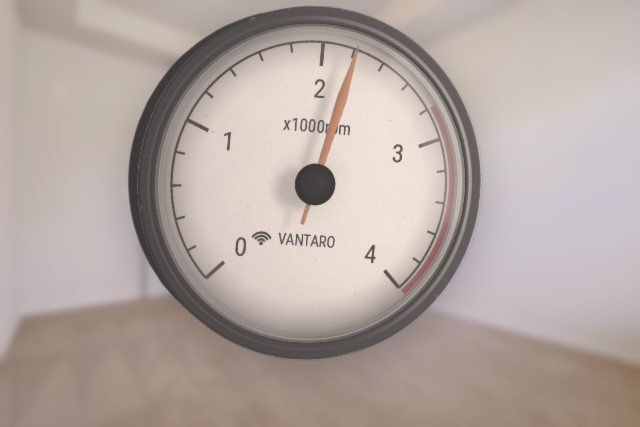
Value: rpm 2200
